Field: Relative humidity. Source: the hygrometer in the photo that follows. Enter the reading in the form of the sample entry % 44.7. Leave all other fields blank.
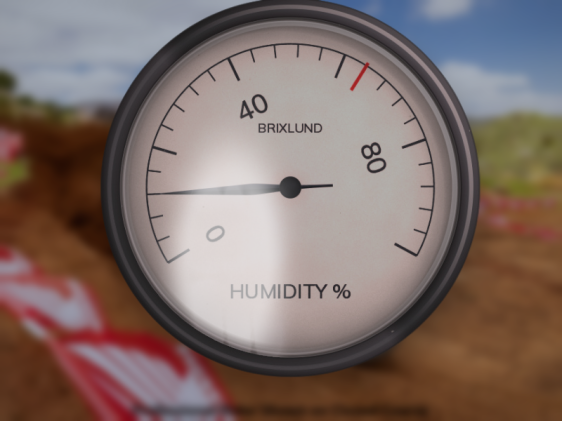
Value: % 12
